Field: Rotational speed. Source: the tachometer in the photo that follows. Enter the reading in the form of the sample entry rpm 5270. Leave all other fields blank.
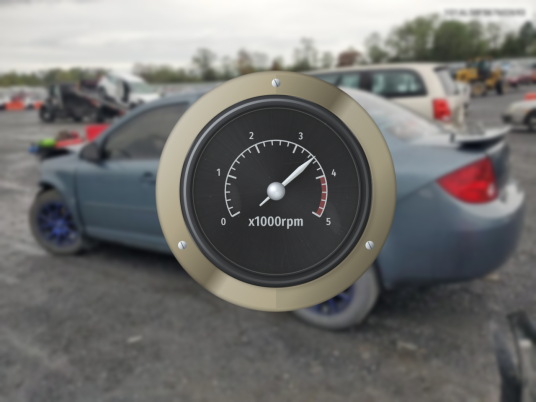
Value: rpm 3500
